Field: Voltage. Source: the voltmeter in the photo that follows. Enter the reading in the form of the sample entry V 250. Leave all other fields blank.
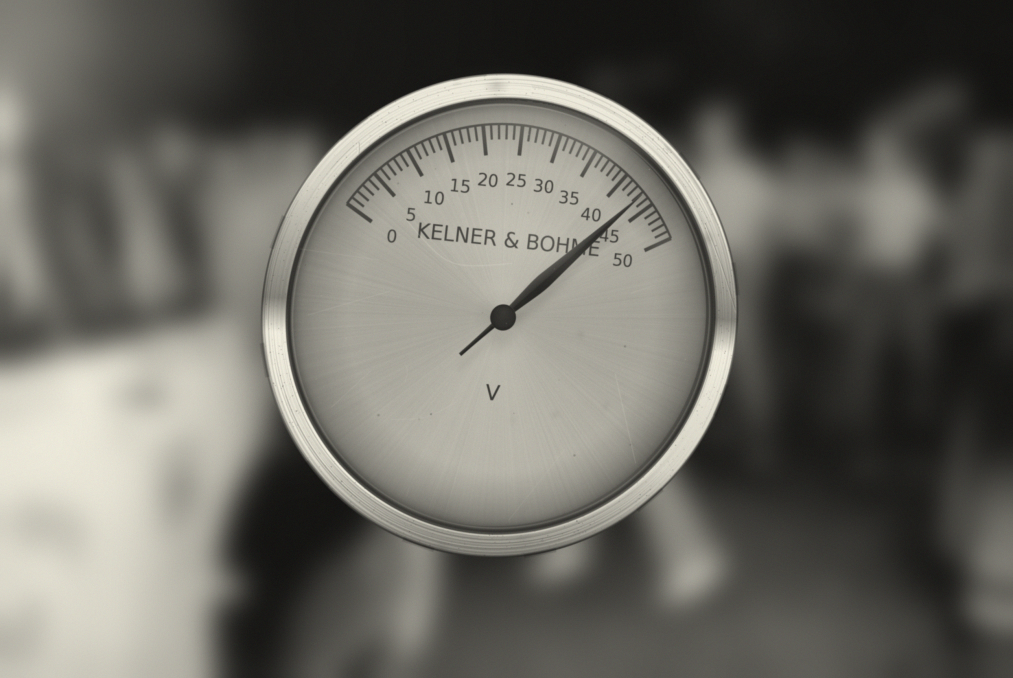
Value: V 43
